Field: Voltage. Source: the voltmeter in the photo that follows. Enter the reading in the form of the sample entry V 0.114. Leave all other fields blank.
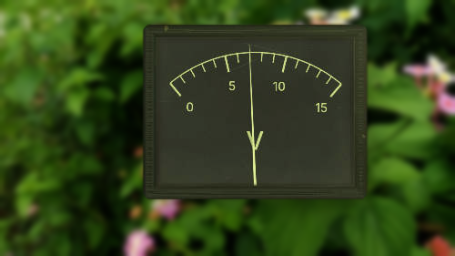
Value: V 7
